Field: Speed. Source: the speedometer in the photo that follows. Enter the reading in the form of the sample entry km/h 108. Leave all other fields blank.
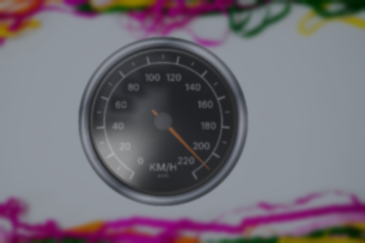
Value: km/h 210
